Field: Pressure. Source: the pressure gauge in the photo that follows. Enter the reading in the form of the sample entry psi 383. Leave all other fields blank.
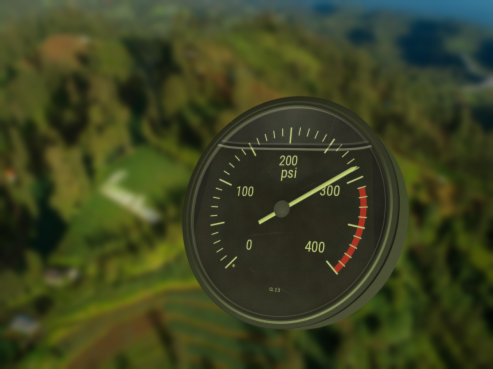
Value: psi 290
